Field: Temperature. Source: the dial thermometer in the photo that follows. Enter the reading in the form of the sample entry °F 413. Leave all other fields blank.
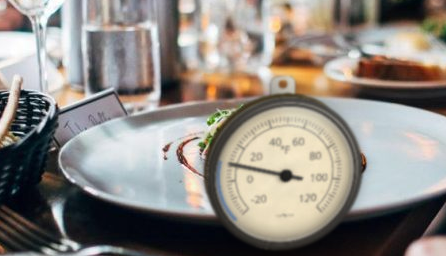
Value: °F 10
